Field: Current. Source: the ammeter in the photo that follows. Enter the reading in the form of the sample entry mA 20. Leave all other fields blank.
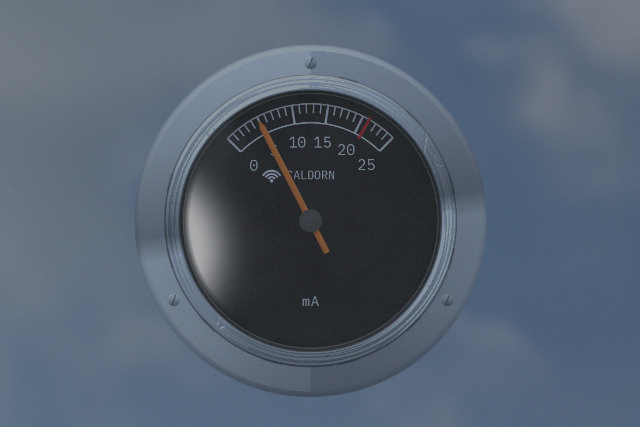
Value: mA 5
